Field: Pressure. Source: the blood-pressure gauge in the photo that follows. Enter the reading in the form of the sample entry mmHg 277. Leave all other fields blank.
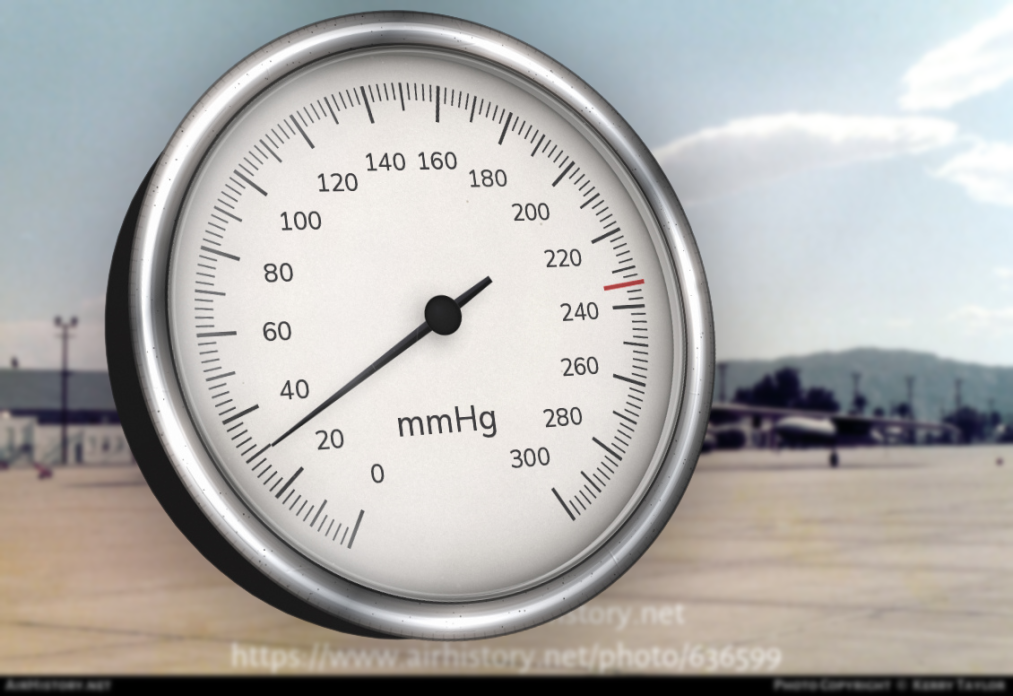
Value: mmHg 30
